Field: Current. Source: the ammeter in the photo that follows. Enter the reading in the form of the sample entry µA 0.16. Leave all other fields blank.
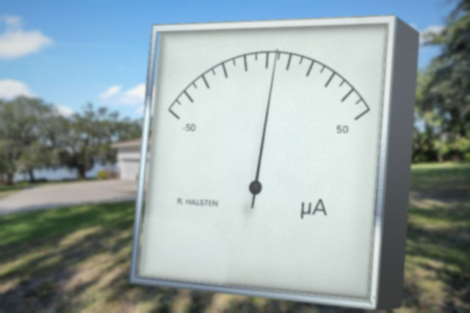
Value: µA 5
